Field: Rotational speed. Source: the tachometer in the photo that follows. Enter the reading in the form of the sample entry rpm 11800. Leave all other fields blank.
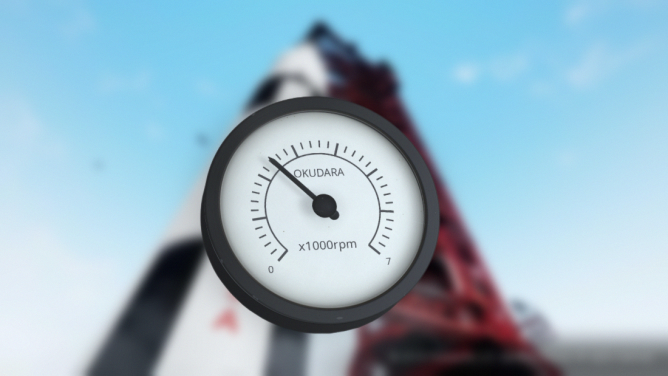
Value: rpm 2400
